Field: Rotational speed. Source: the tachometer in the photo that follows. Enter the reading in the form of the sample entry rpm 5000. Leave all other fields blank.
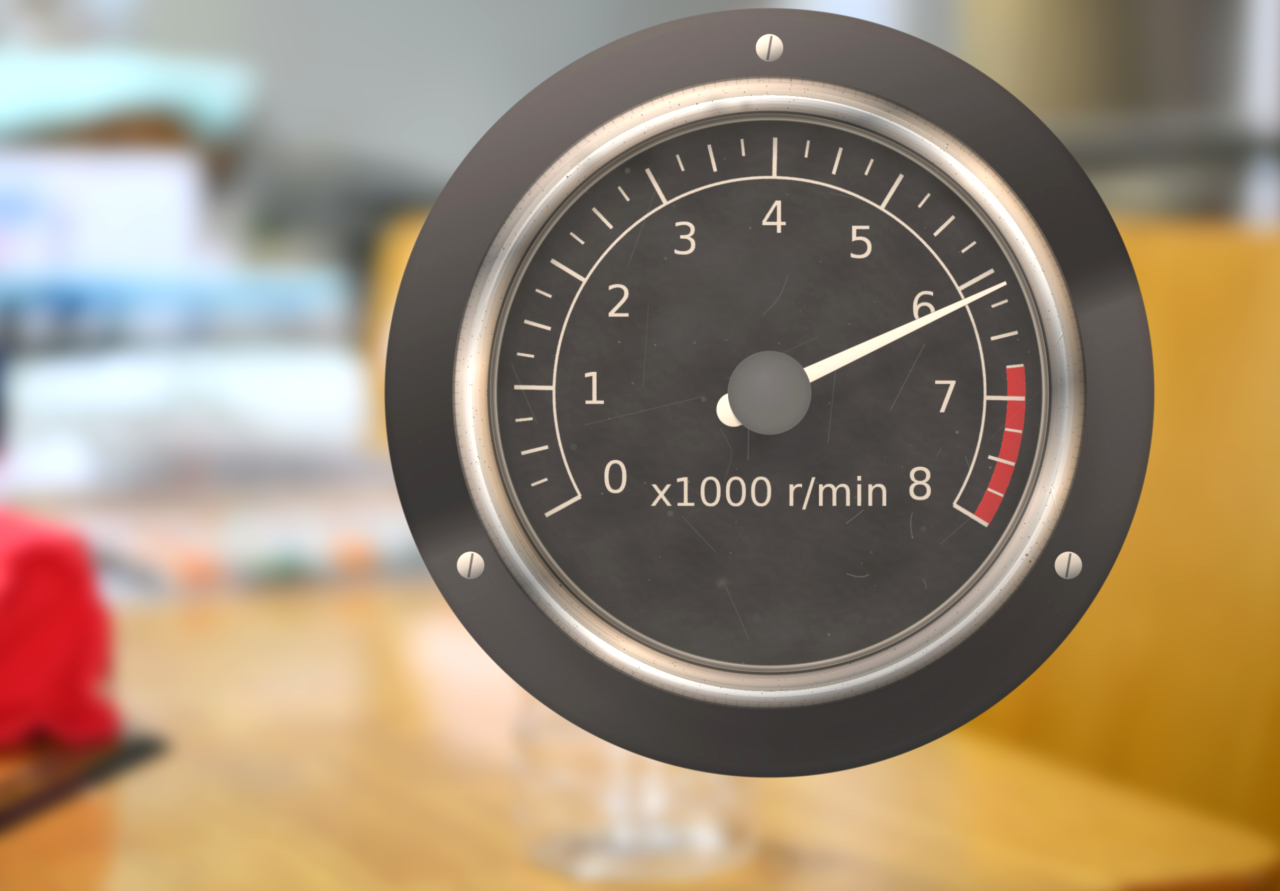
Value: rpm 6125
